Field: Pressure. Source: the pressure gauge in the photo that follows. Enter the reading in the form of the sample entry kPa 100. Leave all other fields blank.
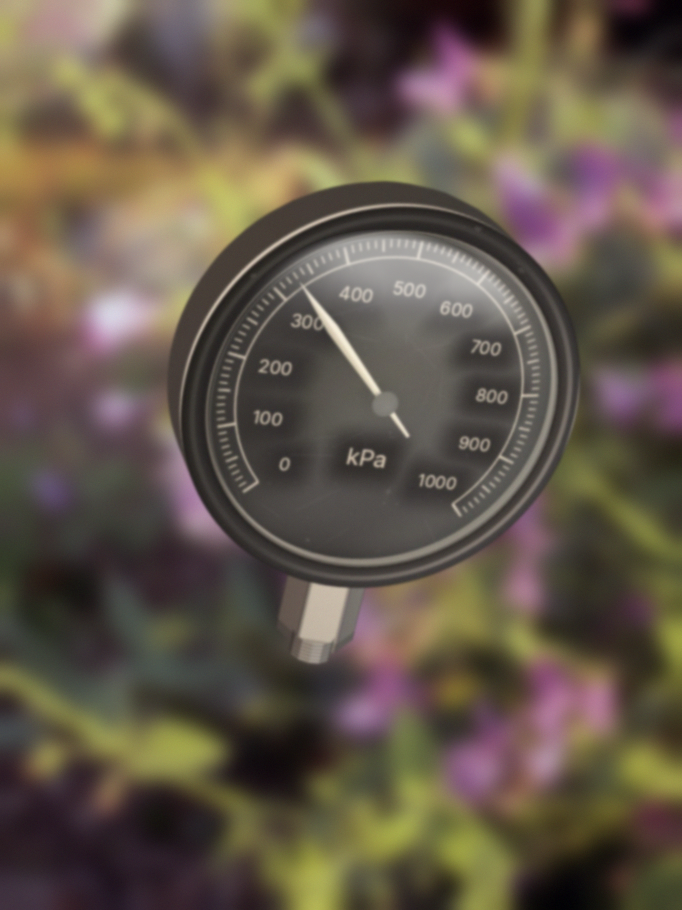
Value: kPa 330
